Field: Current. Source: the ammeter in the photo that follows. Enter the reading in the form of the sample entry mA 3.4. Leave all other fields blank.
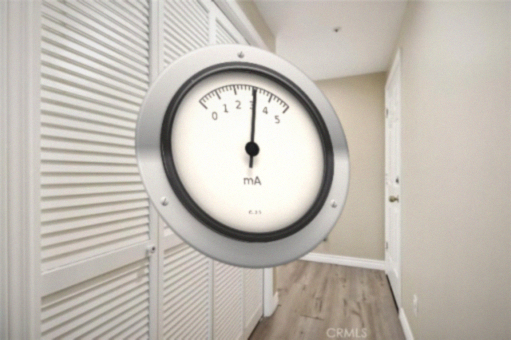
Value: mA 3
